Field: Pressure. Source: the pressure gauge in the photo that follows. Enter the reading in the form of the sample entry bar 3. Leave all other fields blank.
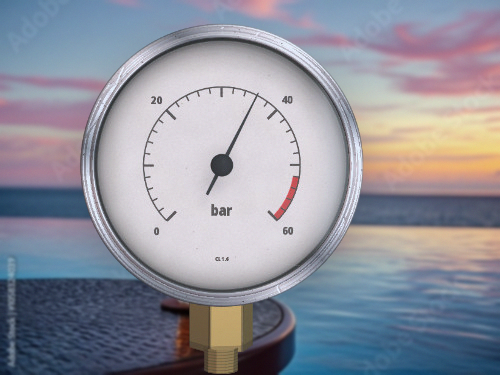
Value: bar 36
